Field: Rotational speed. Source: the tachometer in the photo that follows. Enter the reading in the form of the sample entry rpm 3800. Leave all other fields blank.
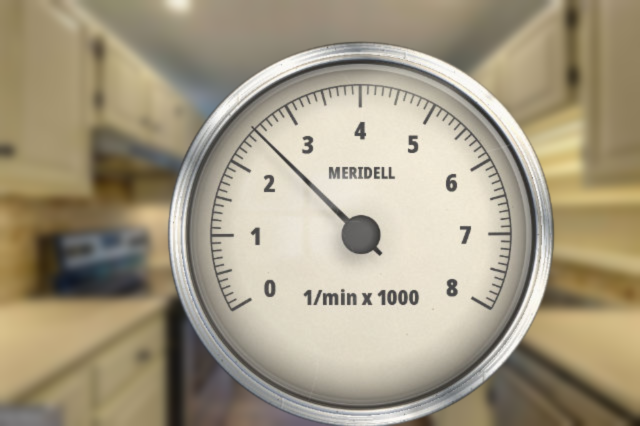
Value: rpm 2500
